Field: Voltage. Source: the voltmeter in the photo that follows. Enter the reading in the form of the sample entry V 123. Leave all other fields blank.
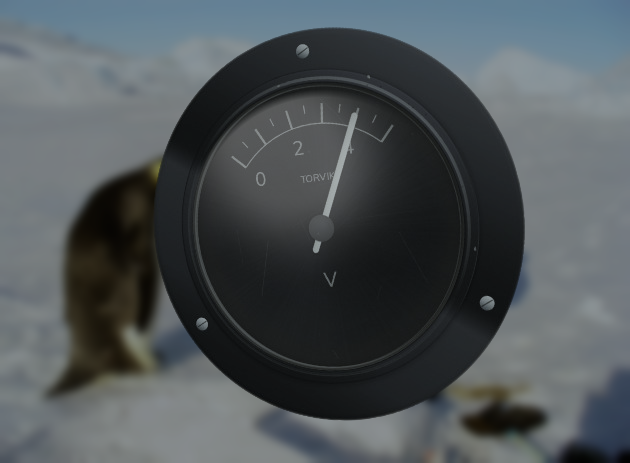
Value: V 4
